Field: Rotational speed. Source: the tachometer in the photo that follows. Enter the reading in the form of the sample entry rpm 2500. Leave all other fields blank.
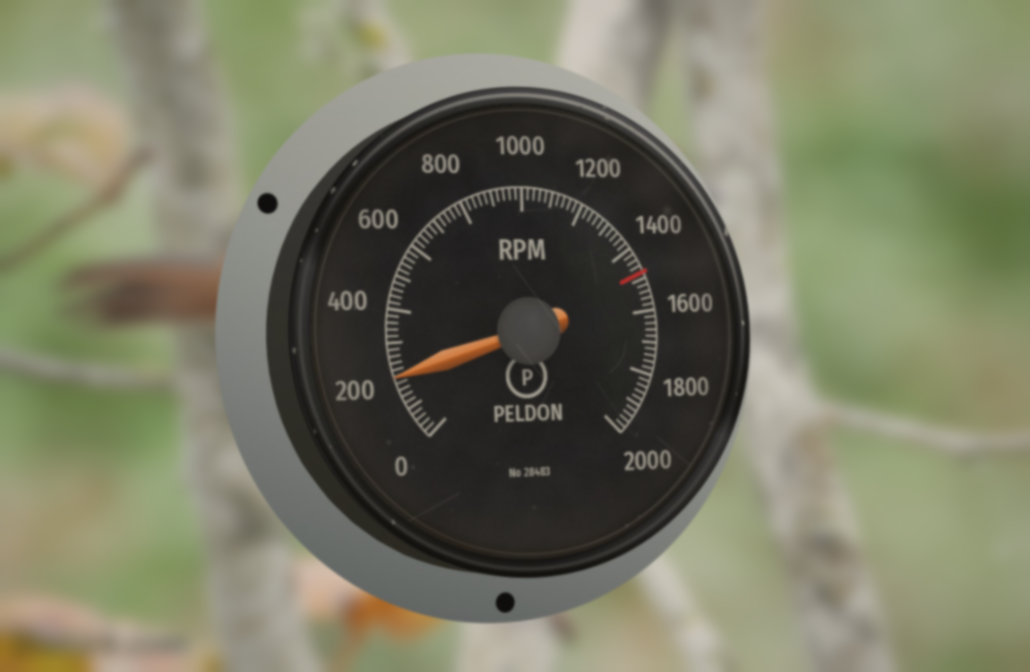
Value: rpm 200
